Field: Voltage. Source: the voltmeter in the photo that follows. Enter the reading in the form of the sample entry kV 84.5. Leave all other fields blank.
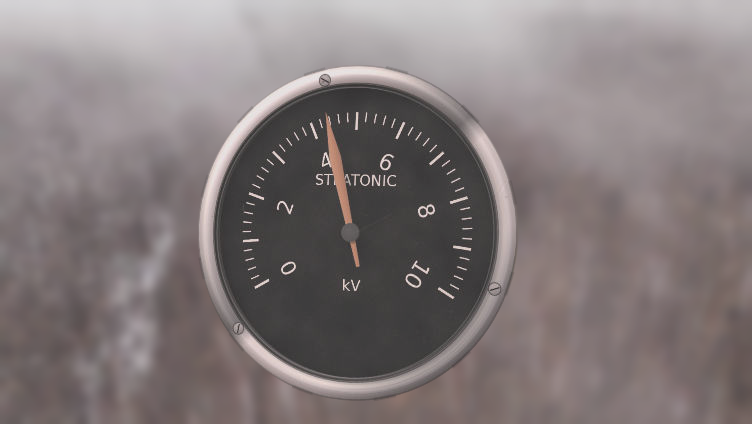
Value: kV 4.4
